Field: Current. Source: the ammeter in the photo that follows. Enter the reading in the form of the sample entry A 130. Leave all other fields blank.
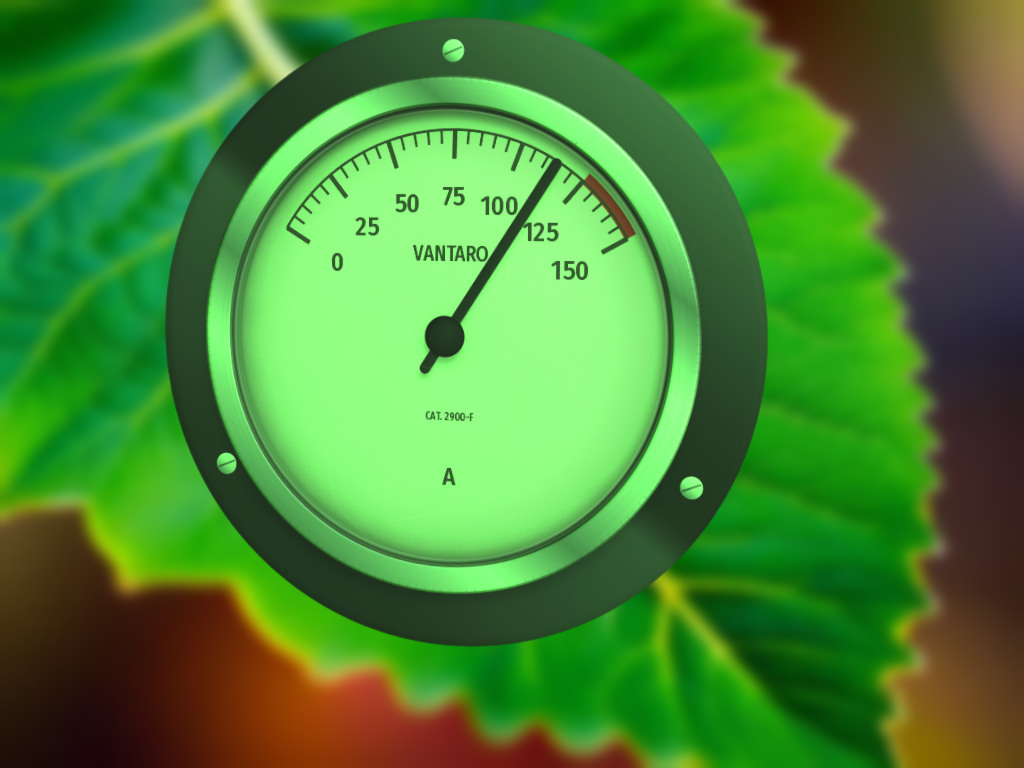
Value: A 115
